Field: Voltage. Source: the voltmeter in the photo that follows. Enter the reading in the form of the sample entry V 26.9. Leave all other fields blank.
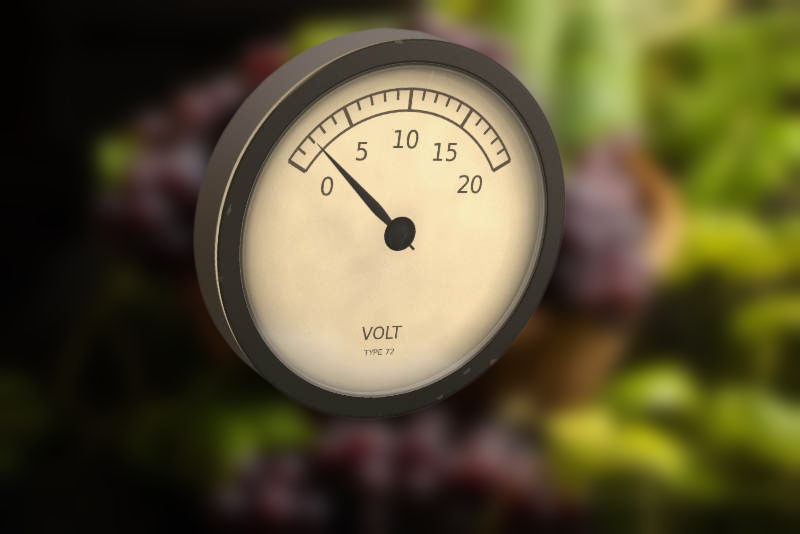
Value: V 2
